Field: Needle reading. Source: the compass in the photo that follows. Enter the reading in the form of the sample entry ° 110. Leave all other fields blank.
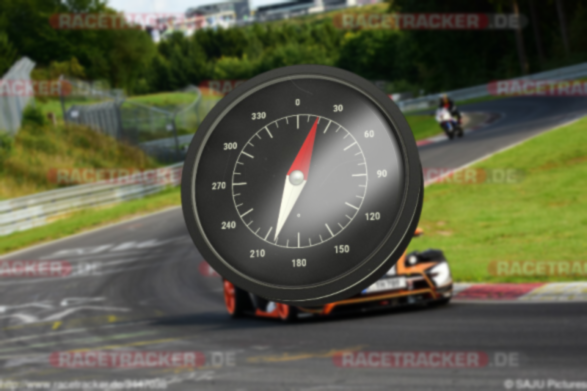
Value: ° 20
